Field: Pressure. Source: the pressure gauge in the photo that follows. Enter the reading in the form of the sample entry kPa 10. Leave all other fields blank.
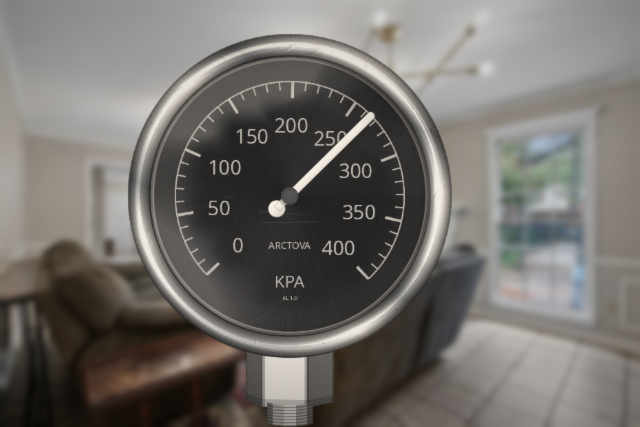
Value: kPa 265
